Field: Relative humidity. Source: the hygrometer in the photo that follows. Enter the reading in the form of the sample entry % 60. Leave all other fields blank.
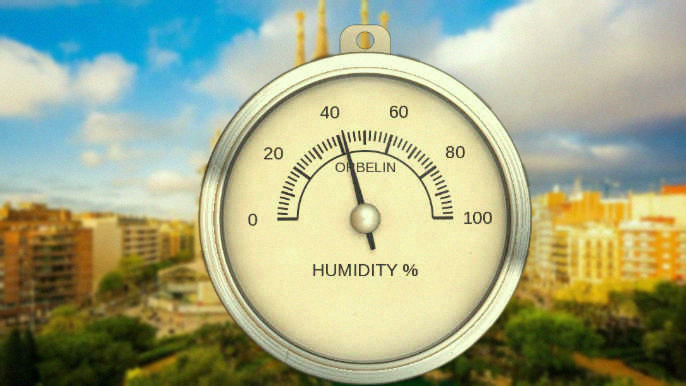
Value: % 42
